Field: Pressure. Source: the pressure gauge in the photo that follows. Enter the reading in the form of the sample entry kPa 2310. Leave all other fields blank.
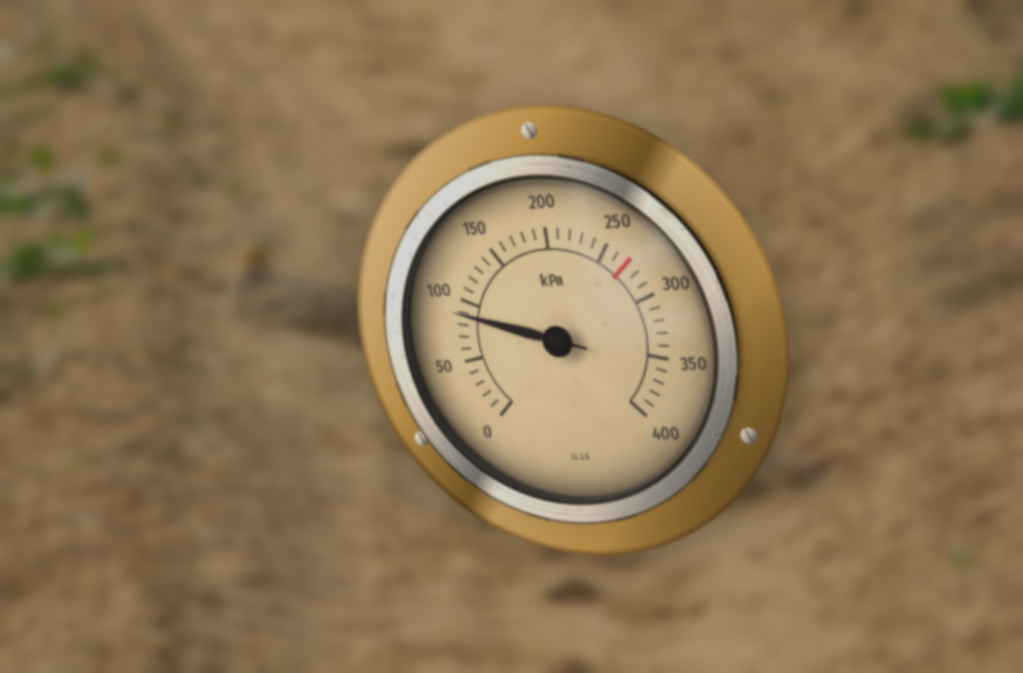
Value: kPa 90
